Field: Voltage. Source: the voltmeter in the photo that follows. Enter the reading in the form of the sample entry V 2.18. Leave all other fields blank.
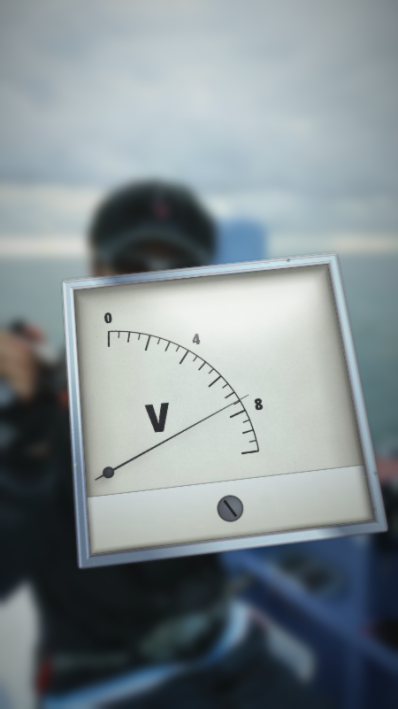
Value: V 7.5
